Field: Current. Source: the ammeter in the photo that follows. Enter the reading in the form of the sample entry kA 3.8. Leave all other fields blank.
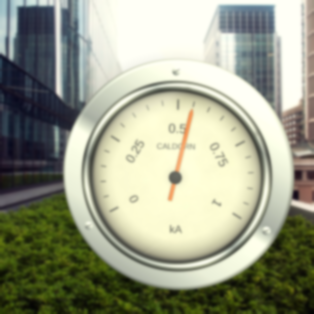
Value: kA 0.55
